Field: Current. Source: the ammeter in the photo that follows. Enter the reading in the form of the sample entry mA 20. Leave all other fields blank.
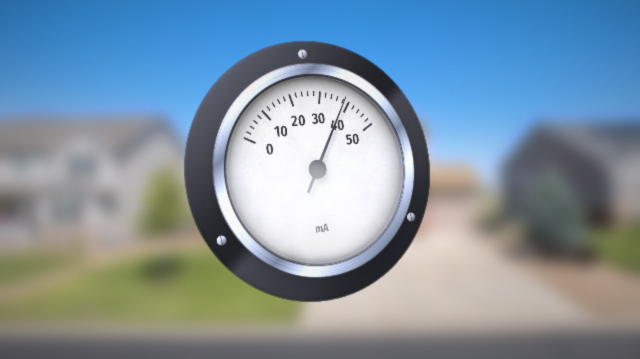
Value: mA 38
